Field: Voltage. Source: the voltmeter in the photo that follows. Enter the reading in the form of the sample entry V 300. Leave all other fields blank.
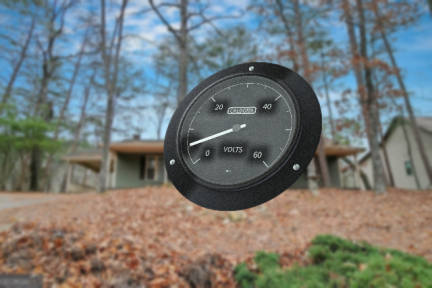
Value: V 5
